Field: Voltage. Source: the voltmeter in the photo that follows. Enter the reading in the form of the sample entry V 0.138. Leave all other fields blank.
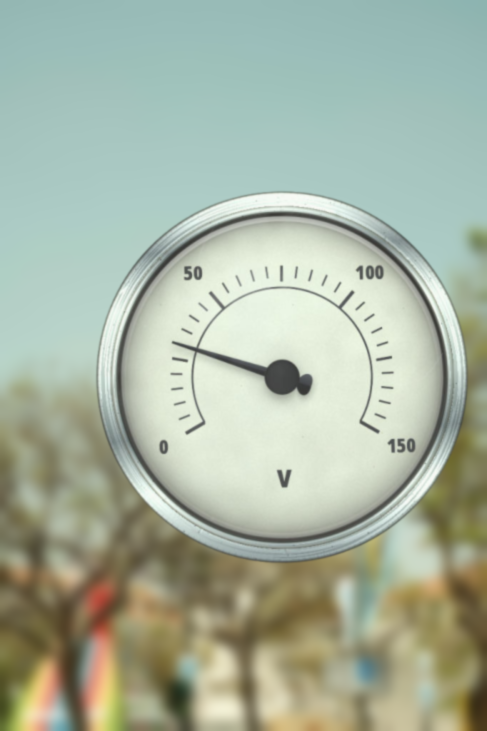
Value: V 30
